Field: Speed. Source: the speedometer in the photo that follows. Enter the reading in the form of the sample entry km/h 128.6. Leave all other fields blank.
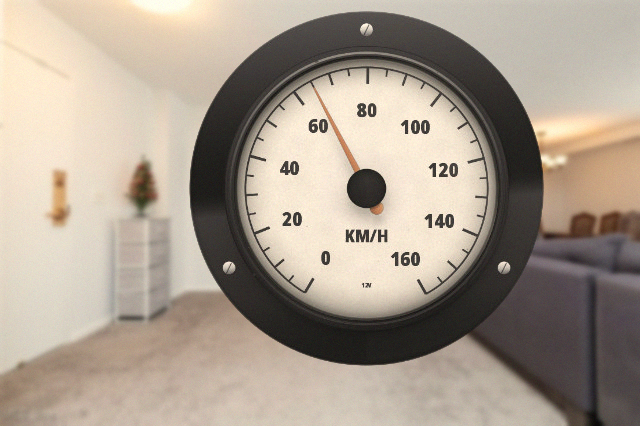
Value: km/h 65
